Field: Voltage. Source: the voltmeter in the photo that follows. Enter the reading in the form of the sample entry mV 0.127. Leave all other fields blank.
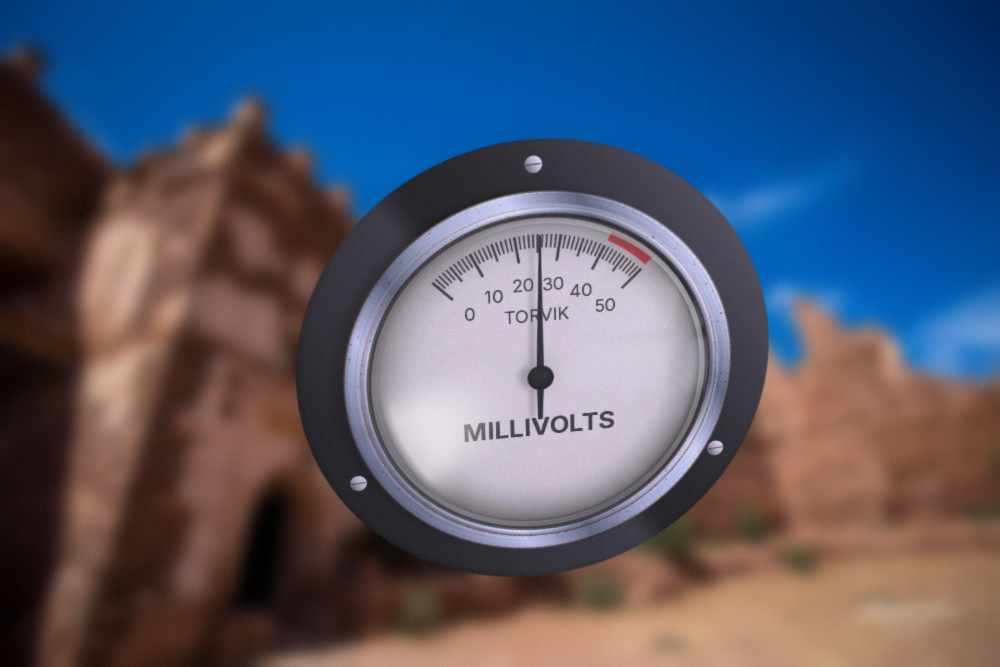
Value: mV 25
